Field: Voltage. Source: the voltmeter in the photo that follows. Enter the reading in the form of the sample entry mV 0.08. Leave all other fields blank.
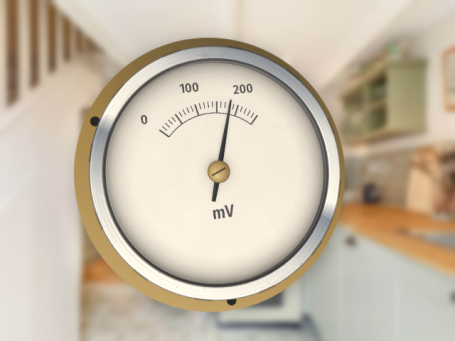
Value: mV 180
